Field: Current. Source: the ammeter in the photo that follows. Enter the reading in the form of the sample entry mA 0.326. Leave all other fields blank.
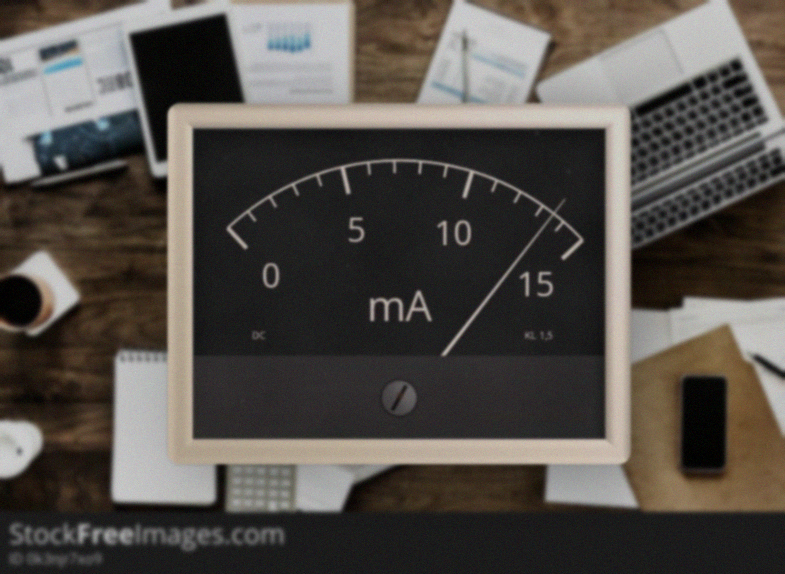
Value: mA 13.5
